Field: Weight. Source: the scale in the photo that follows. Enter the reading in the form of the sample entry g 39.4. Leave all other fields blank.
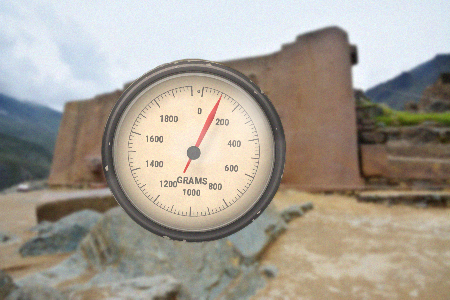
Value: g 100
